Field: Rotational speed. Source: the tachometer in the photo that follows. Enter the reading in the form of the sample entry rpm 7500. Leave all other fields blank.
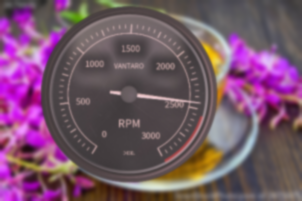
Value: rpm 2450
